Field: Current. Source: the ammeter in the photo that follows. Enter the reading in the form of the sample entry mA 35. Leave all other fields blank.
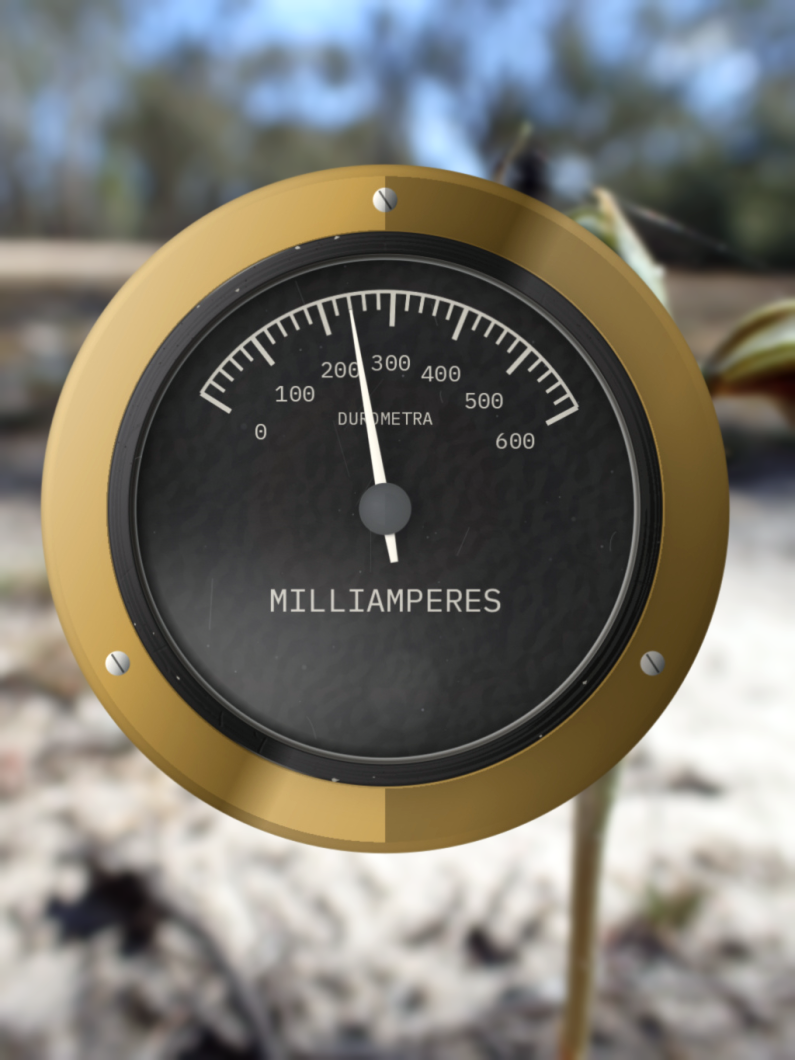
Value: mA 240
